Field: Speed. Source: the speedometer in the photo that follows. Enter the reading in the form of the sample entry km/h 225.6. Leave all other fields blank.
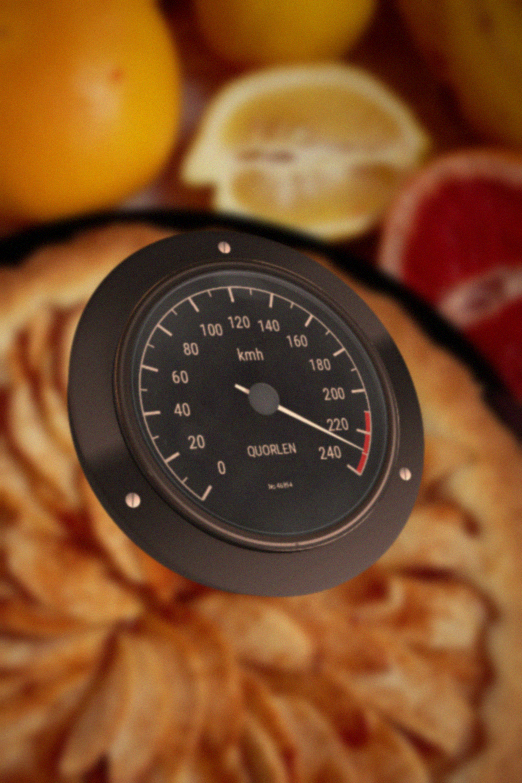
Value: km/h 230
